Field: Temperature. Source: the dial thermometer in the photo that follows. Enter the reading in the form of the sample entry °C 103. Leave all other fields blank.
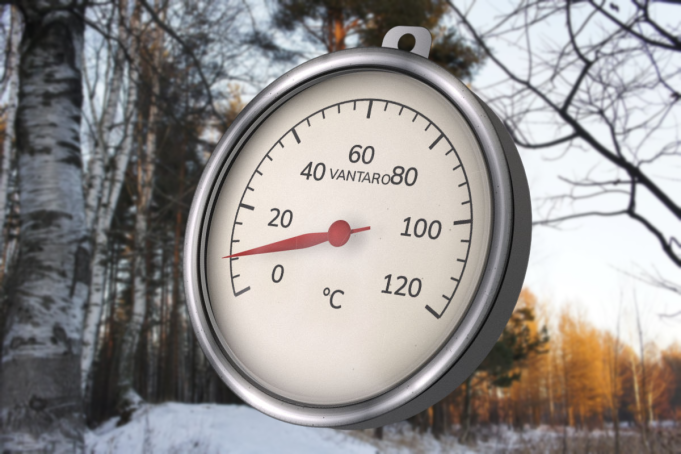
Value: °C 8
